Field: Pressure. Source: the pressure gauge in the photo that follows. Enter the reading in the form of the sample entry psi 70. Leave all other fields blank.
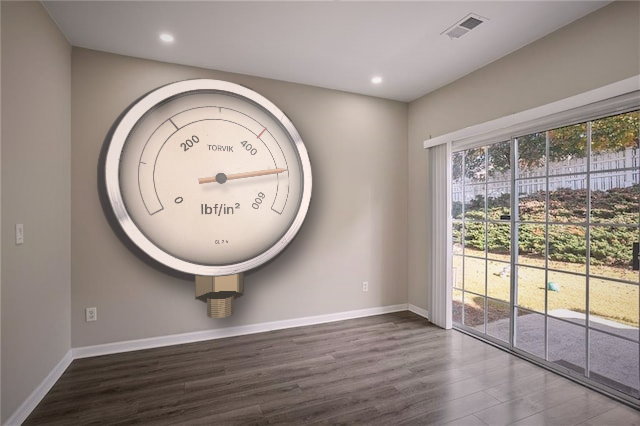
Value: psi 500
